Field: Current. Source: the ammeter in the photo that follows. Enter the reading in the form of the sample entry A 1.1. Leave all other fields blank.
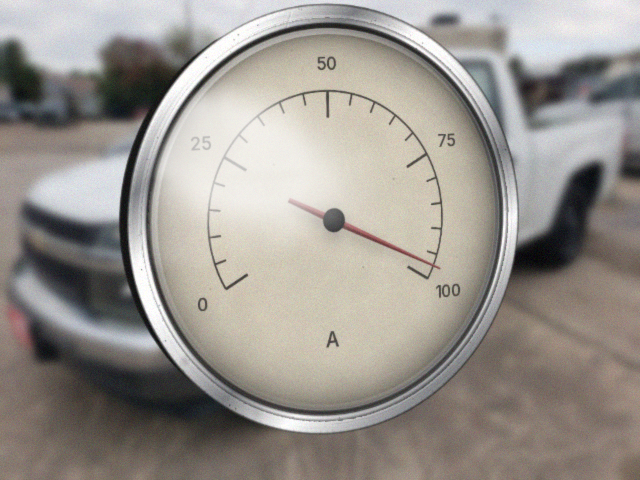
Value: A 97.5
